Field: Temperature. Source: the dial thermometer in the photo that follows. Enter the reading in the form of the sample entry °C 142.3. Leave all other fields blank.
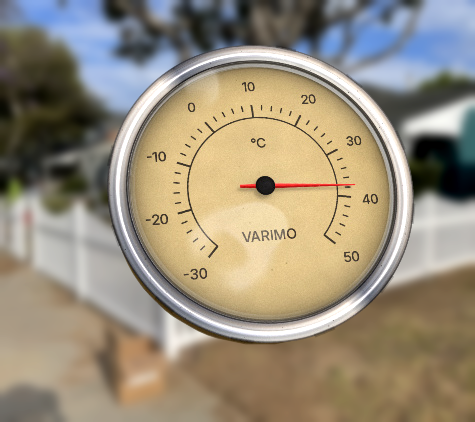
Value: °C 38
